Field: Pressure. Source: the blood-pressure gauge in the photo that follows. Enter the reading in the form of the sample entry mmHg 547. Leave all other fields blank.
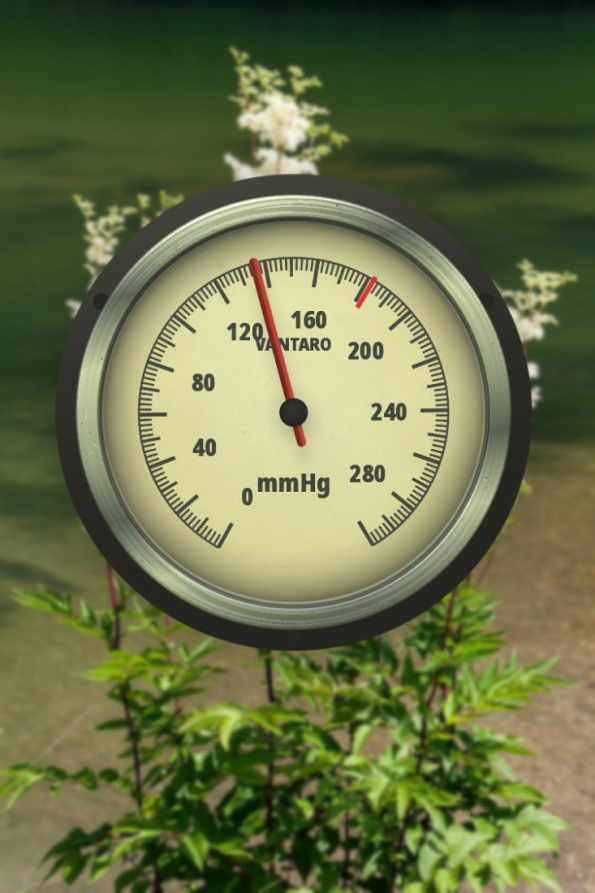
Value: mmHg 136
